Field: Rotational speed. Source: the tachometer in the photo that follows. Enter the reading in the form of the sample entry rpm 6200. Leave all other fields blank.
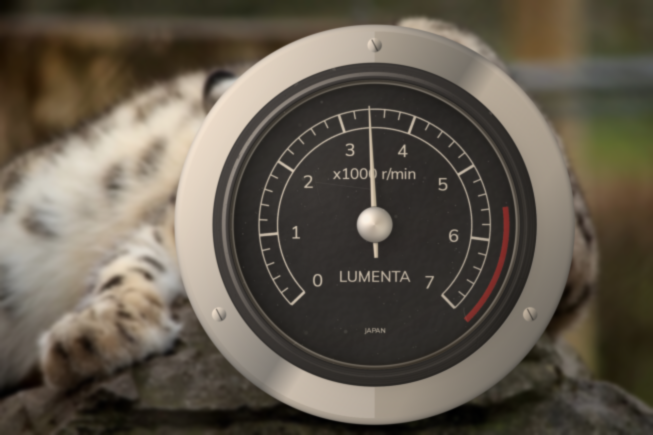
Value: rpm 3400
